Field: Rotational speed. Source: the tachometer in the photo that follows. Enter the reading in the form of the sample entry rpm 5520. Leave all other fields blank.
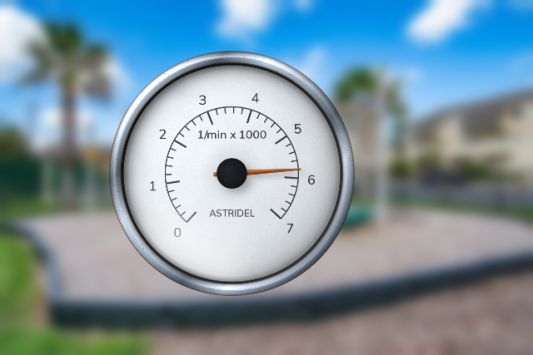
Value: rpm 5800
